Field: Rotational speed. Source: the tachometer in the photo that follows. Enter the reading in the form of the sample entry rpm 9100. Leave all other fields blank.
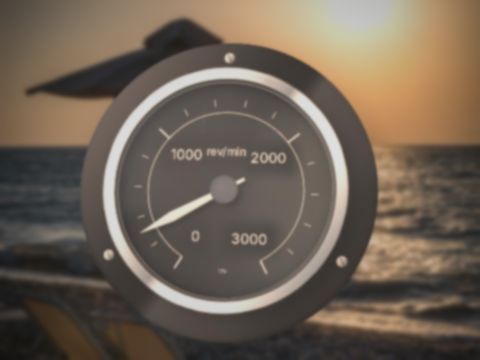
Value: rpm 300
